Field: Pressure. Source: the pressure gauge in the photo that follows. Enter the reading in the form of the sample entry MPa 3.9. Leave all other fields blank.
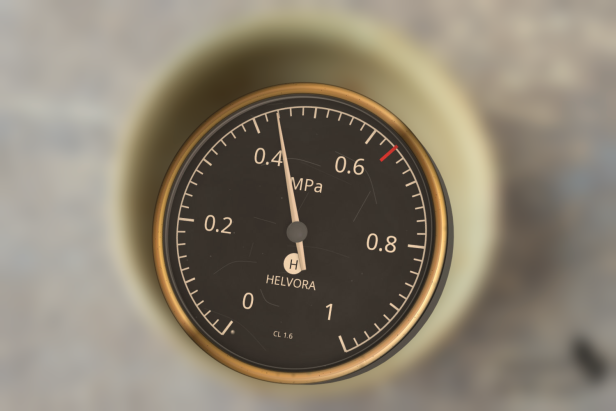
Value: MPa 0.44
